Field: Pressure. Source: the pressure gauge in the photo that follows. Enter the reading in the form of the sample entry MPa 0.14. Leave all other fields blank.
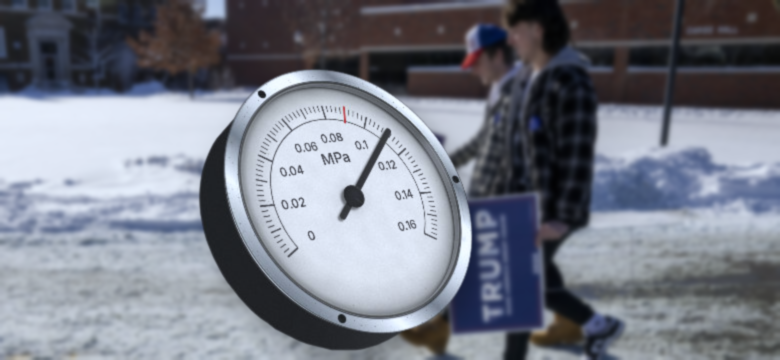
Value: MPa 0.11
